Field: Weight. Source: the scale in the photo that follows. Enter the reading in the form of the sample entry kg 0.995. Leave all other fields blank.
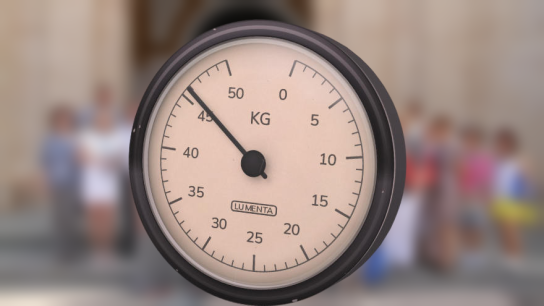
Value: kg 46
